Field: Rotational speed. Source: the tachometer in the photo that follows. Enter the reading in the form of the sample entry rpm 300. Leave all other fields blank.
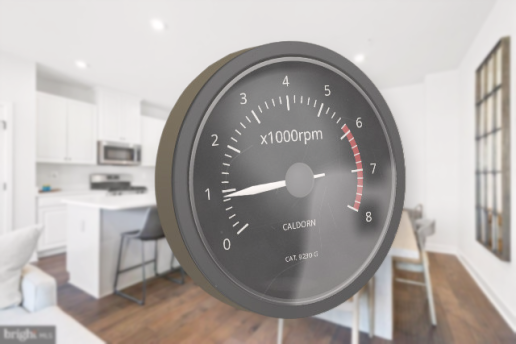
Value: rpm 900
